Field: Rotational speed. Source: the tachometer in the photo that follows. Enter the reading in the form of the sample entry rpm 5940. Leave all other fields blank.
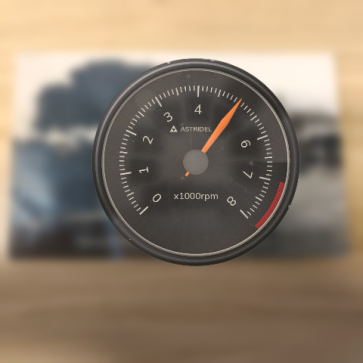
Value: rpm 5000
